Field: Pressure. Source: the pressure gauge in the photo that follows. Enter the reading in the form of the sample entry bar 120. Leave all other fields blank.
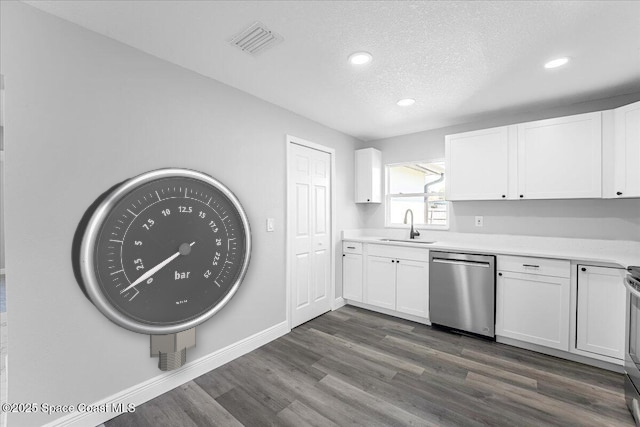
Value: bar 1
